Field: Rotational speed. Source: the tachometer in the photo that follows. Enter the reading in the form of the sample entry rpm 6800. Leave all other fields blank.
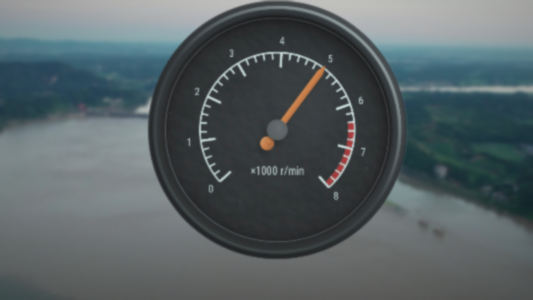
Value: rpm 5000
